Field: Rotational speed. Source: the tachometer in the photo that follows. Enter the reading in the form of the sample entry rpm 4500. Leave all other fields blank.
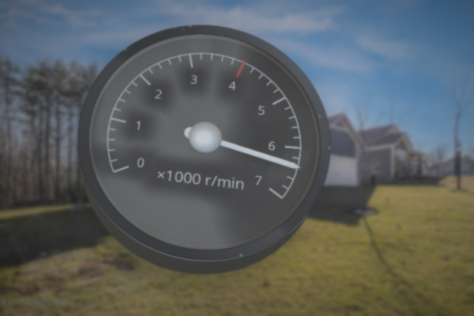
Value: rpm 6400
